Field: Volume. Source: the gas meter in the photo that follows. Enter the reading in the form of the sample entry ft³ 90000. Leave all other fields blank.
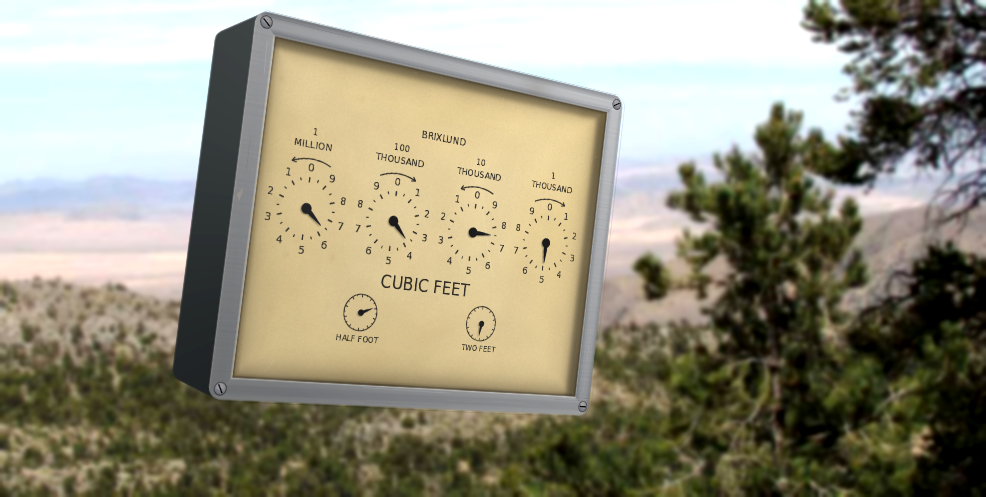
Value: ft³ 637500
